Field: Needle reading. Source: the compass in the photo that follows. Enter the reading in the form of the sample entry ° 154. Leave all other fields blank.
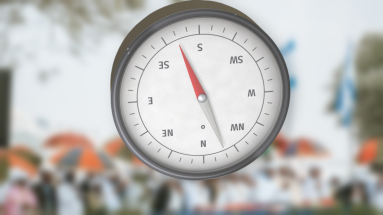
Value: ° 160
